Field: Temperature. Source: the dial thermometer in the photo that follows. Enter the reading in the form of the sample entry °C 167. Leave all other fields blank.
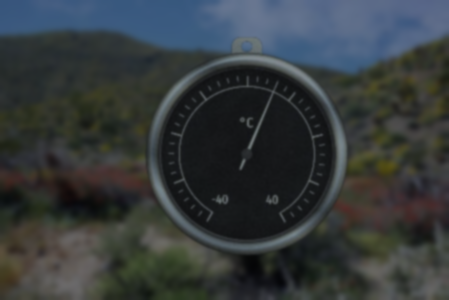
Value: °C 6
